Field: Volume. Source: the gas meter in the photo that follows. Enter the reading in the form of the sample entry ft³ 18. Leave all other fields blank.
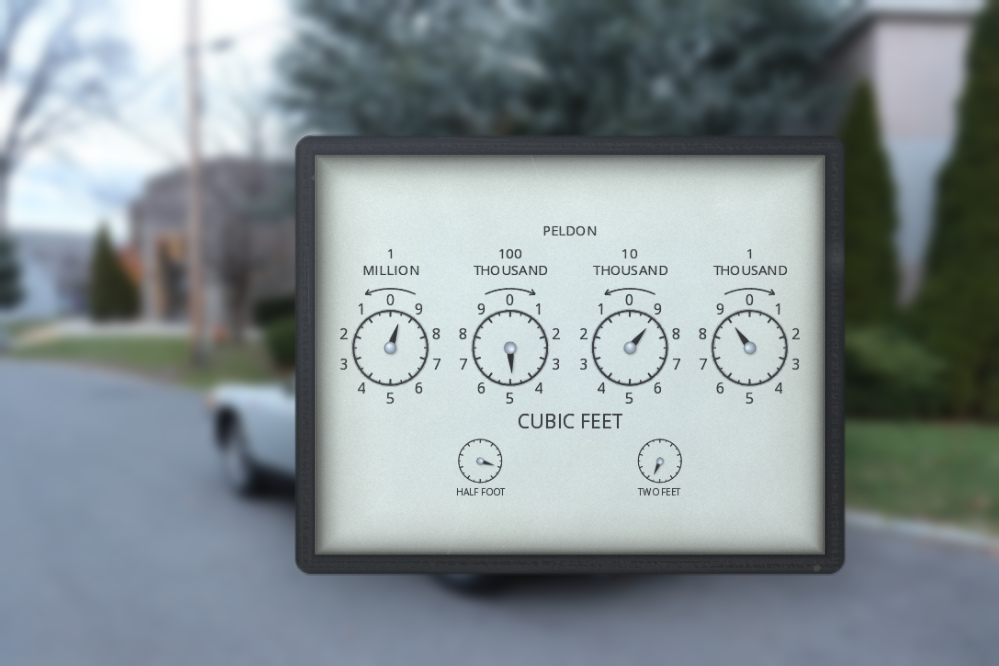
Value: ft³ 948900
